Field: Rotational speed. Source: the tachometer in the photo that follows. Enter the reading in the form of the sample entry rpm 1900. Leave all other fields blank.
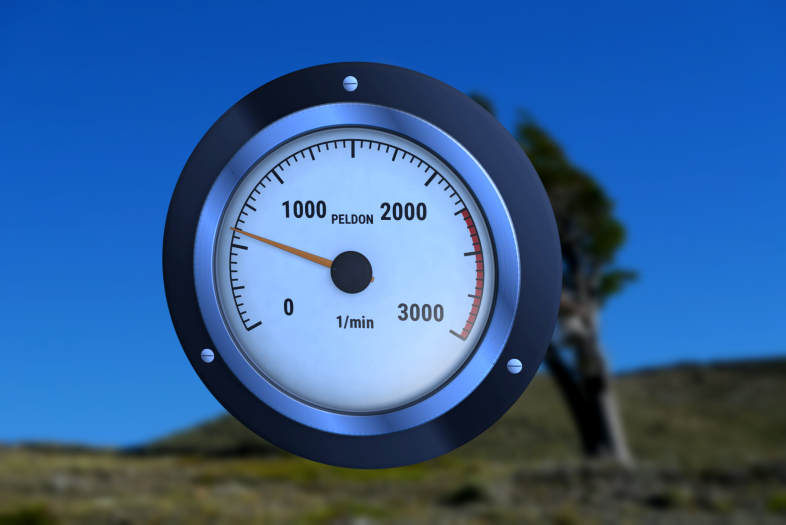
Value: rpm 600
